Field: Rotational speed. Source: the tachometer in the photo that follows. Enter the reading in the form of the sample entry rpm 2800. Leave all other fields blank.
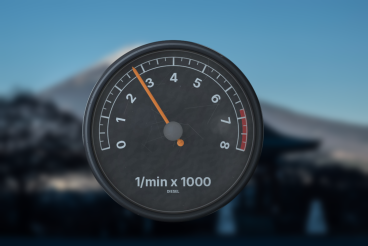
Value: rpm 2750
